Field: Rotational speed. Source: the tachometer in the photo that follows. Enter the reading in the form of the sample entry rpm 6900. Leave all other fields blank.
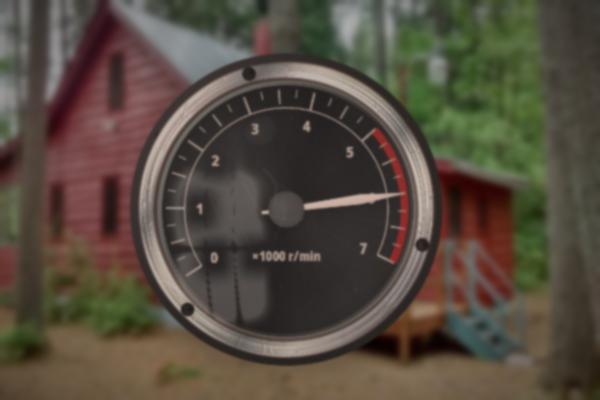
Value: rpm 6000
